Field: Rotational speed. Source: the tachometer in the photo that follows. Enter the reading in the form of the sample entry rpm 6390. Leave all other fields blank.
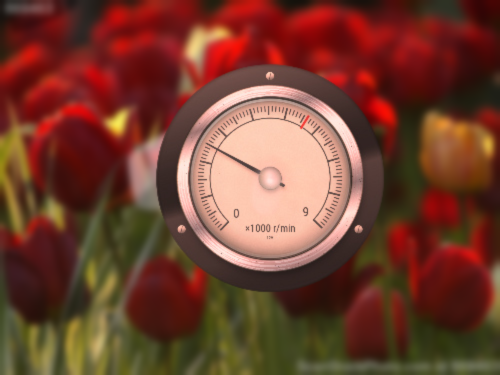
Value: rpm 2500
